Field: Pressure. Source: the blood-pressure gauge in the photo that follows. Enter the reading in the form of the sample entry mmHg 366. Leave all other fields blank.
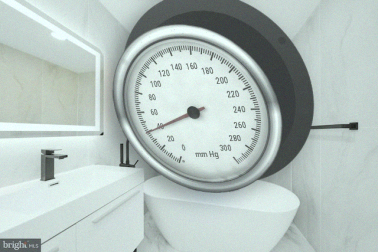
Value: mmHg 40
